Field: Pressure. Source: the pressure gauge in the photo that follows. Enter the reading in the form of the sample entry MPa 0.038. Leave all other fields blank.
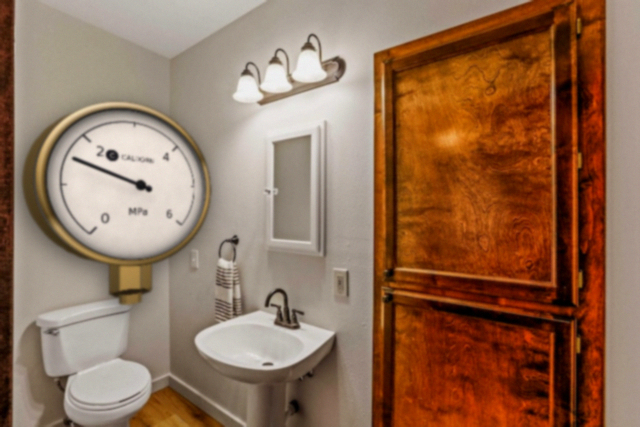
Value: MPa 1.5
